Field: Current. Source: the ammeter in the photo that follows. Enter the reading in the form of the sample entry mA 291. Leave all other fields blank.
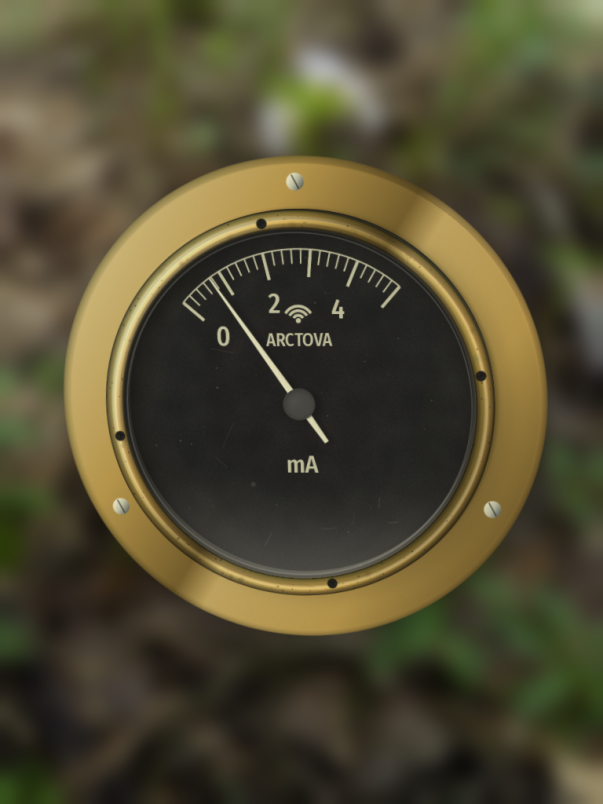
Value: mA 0.8
